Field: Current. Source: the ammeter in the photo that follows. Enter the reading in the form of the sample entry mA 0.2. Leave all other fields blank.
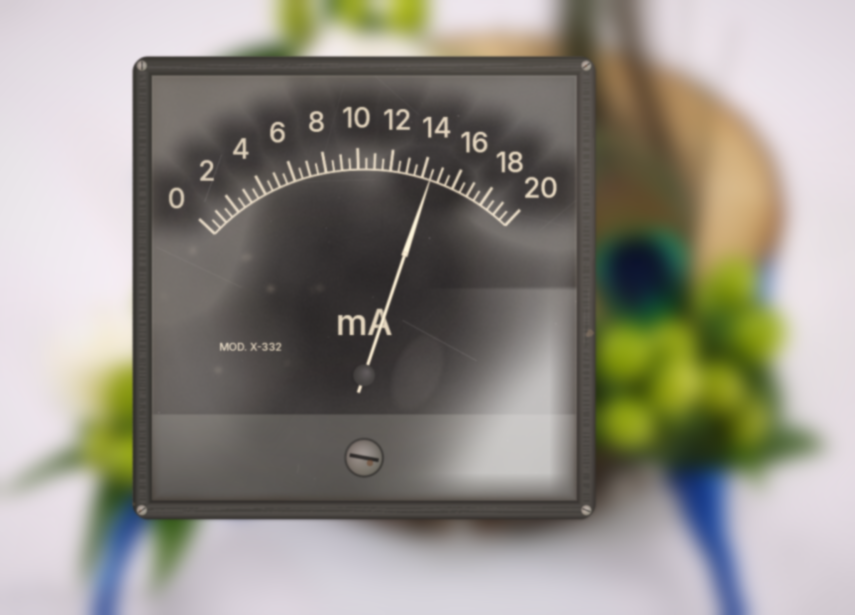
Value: mA 14.5
